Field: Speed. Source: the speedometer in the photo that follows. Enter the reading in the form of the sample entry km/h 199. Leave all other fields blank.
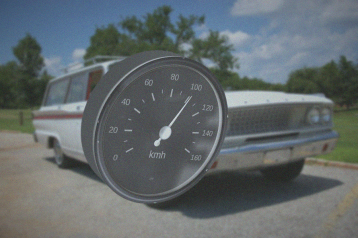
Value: km/h 100
